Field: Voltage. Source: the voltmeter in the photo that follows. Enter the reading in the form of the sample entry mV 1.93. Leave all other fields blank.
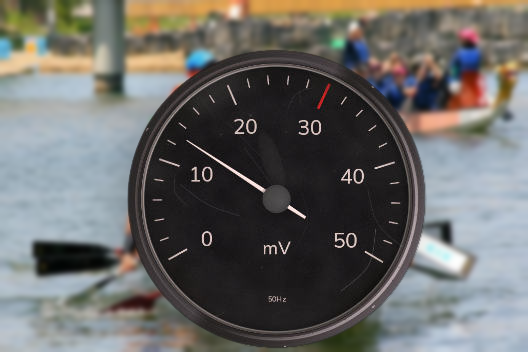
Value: mV 13
